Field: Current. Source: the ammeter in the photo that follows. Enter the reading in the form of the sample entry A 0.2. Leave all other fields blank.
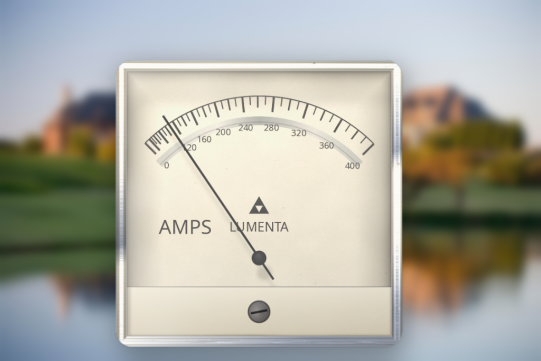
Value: A 110
